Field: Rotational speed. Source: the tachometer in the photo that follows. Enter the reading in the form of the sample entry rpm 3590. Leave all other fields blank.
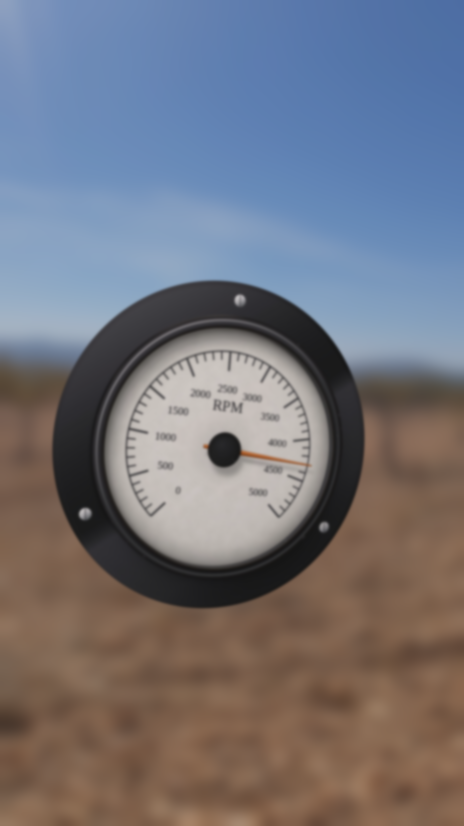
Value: rpm 4300
